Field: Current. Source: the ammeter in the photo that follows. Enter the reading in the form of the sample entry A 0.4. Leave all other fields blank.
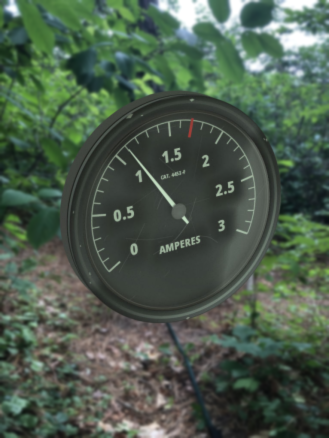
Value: A 1.1
